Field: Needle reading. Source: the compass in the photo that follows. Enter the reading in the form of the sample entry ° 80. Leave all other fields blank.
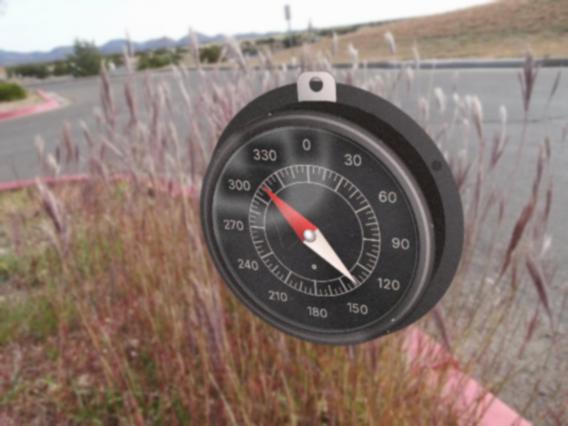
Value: ° 315
